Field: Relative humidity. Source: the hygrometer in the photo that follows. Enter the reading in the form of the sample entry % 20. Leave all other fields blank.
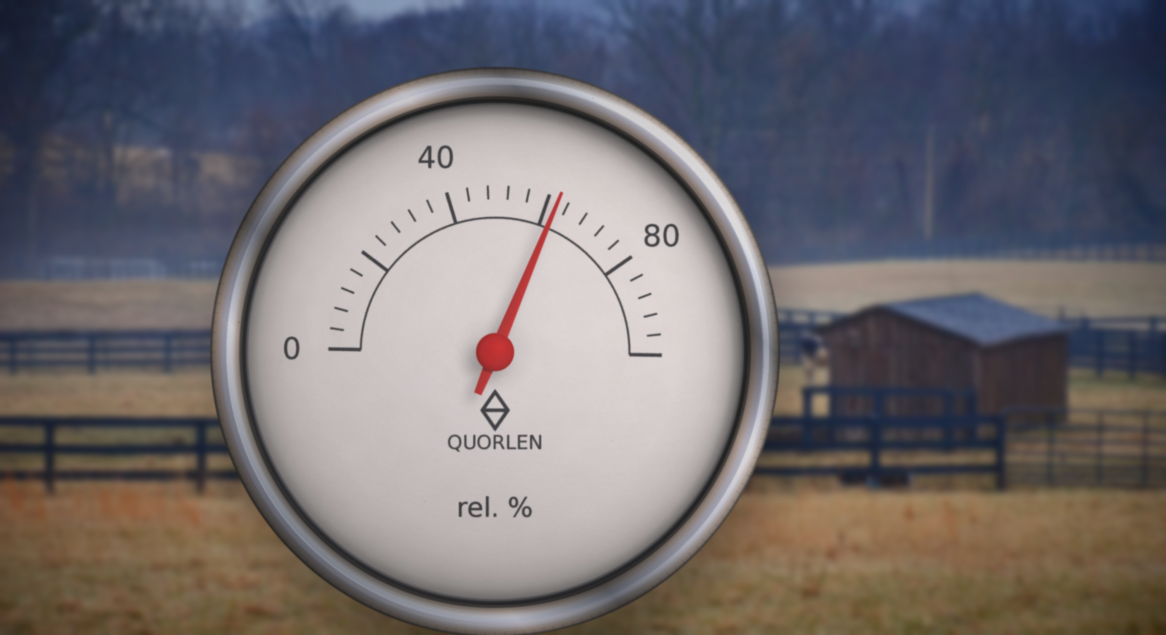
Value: % 62
